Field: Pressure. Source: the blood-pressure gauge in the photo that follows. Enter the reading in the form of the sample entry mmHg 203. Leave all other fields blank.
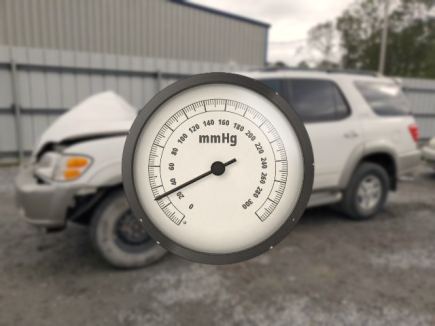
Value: mmHg 30
